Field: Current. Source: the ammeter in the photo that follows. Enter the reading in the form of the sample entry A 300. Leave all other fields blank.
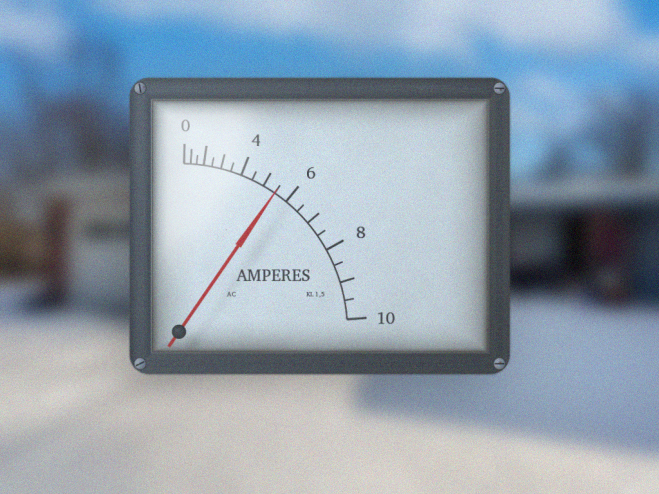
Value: A 5.5
